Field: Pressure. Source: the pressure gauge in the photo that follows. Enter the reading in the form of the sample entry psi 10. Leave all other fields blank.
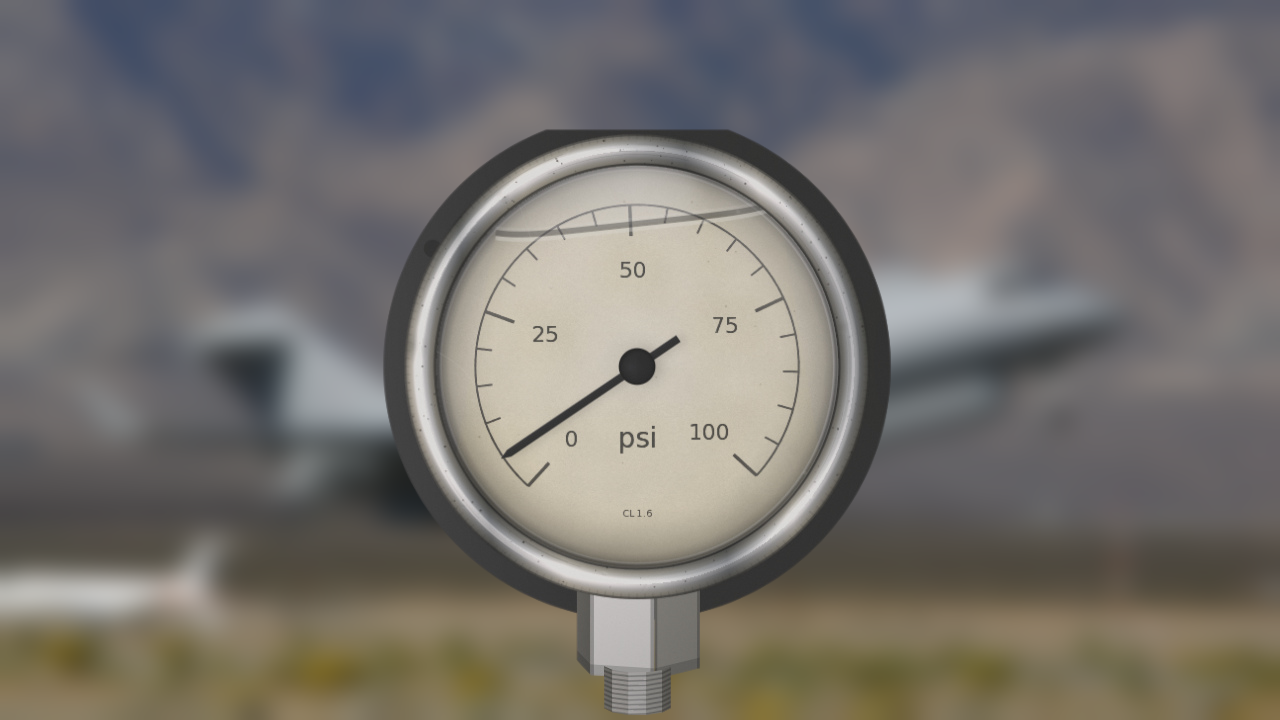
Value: psi 5
